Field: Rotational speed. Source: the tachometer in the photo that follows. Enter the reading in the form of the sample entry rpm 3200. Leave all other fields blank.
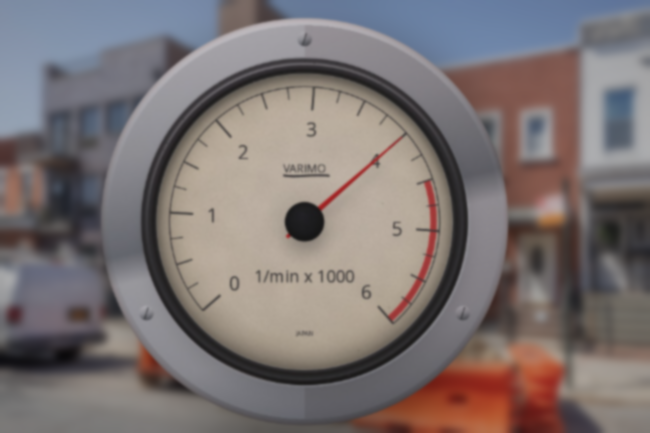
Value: rpm 4000
